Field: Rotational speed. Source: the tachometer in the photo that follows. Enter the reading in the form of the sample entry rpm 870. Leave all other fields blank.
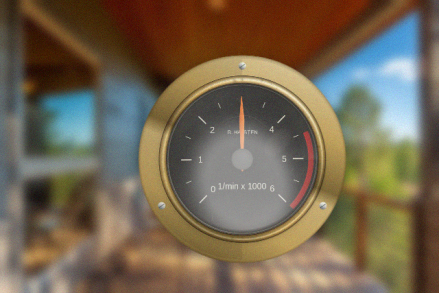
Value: rpm 3000
